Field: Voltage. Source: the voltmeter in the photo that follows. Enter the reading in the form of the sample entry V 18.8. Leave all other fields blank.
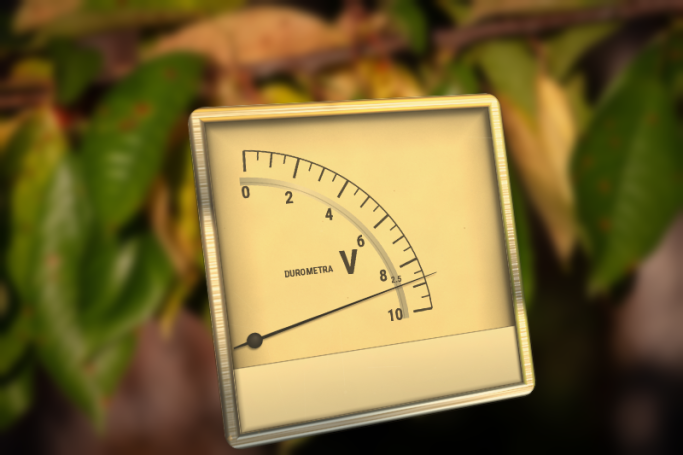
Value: V 8.75
